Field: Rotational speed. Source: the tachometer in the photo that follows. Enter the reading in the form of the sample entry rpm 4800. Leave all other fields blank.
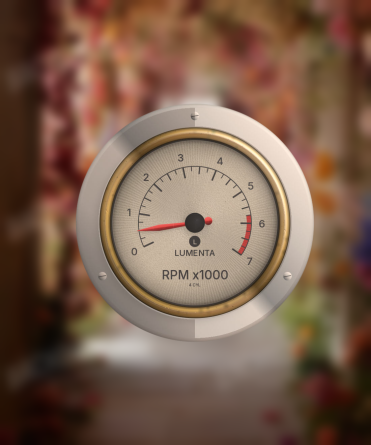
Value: rpm 500
